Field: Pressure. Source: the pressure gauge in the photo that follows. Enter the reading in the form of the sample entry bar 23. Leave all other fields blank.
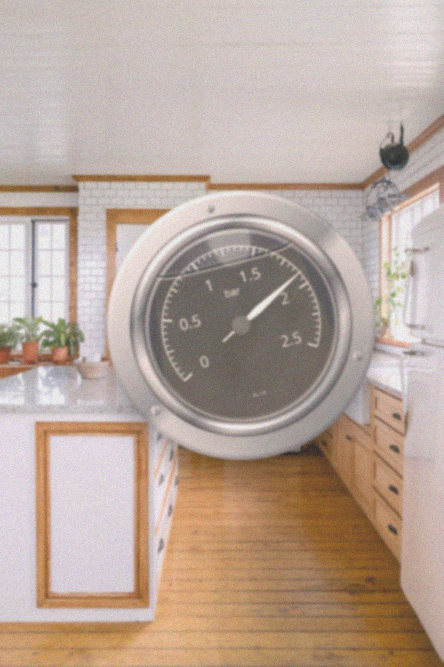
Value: bar 1.9
